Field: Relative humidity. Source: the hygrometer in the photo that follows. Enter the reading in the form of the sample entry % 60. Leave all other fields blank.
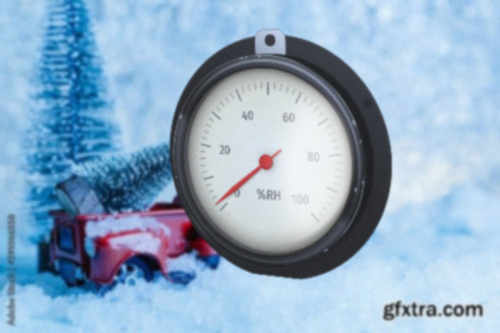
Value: % 2
